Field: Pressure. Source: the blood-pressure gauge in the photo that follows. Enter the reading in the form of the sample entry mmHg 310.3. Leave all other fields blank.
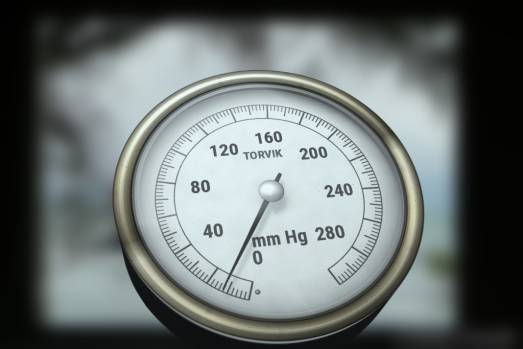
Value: mmHg 12
